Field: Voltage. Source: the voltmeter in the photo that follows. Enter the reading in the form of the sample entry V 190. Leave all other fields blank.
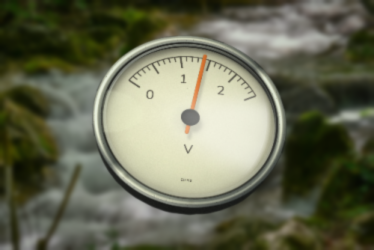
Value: V 1.4
